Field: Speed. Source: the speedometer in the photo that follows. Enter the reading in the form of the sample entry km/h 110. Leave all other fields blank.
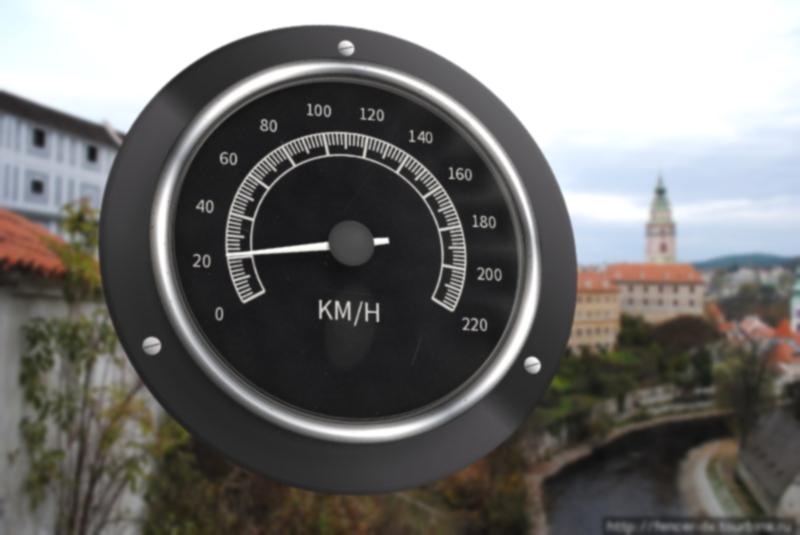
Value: km/h 20
